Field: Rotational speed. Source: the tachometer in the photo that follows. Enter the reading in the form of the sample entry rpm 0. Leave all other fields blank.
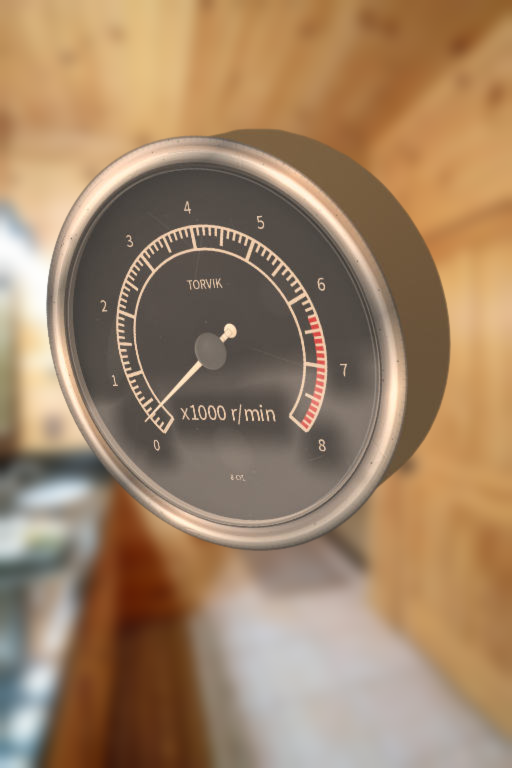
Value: rpm 300
